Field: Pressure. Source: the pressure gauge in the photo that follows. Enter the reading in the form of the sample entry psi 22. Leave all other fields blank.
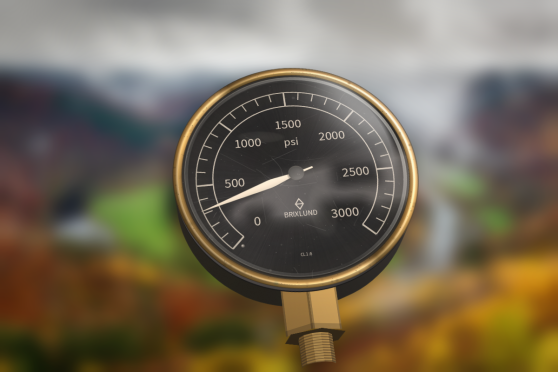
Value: psi 300
